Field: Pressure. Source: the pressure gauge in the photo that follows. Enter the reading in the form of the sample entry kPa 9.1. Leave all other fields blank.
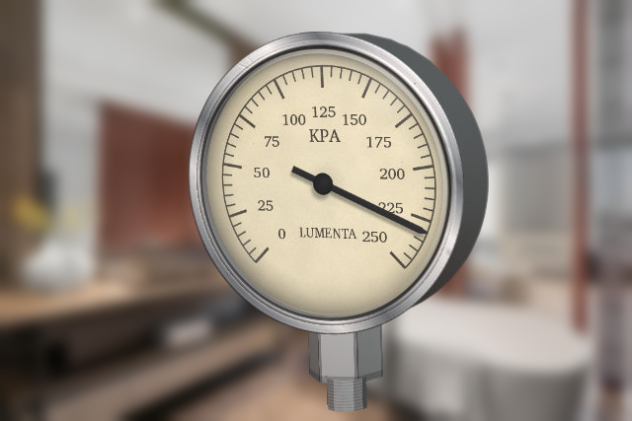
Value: kPa 230
